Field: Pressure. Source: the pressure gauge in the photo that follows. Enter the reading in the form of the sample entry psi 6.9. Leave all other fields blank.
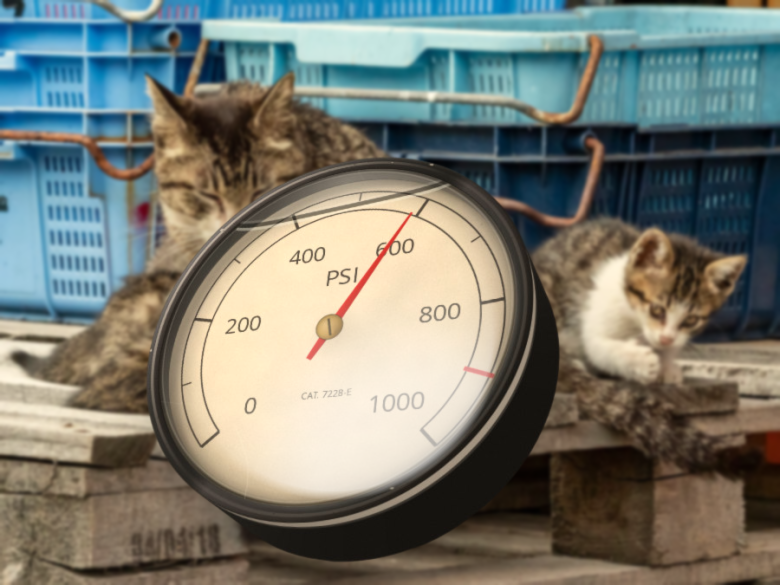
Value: psi 600
